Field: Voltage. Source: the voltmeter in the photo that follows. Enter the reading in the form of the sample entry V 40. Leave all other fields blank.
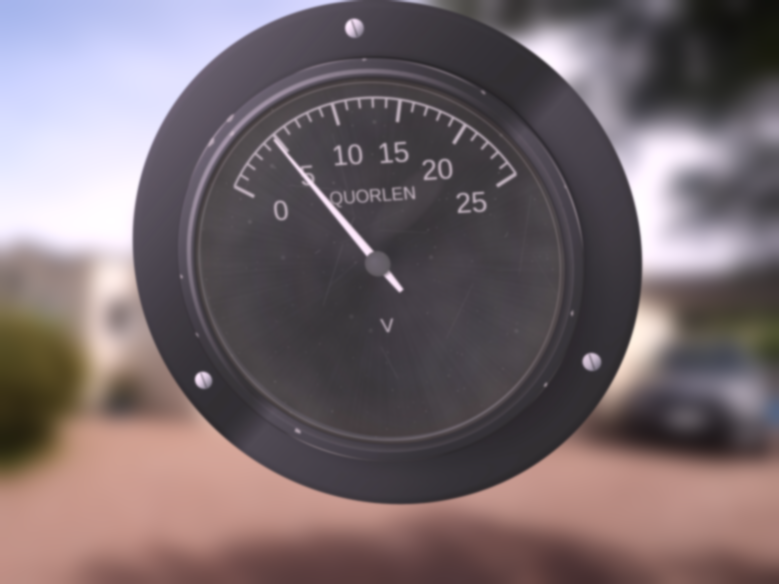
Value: V 5
